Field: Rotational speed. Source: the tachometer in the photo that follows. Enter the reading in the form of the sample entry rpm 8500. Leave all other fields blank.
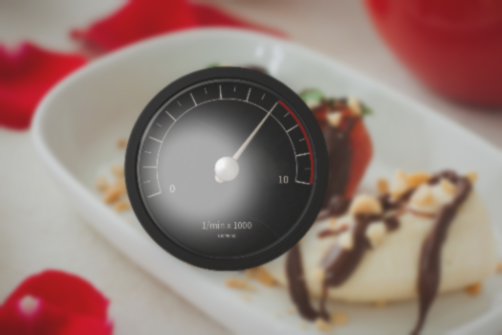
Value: rpm 7000
